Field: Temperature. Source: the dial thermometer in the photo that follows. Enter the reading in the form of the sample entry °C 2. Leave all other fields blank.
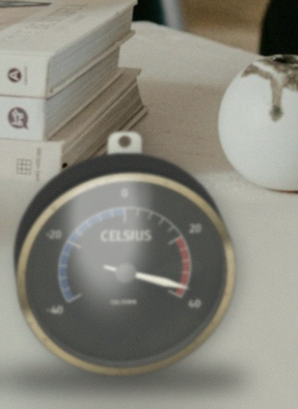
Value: °C 36
